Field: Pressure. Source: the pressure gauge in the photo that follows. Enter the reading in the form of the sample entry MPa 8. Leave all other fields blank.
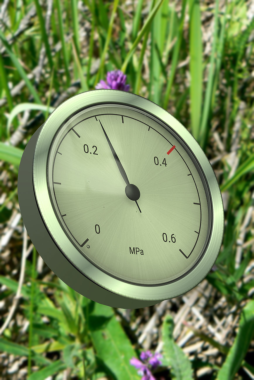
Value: MPa 0.25
